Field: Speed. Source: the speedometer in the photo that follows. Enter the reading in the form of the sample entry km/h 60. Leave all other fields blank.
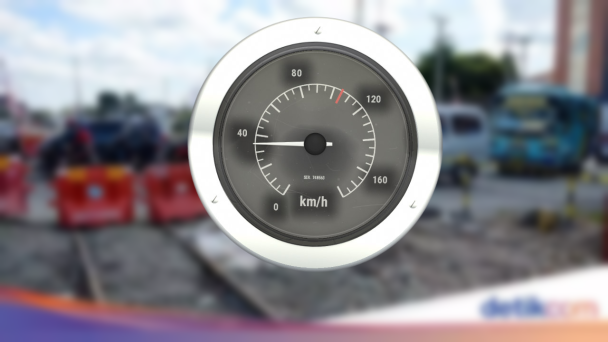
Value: km/h 35
